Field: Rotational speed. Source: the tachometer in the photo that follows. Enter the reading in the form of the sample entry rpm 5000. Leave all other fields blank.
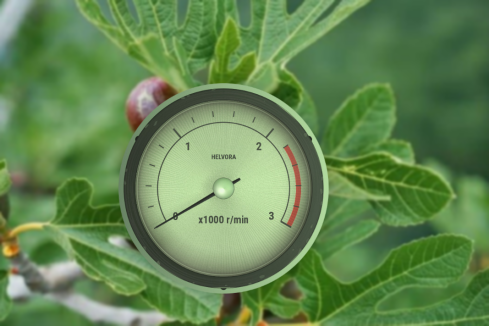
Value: rpm 0
